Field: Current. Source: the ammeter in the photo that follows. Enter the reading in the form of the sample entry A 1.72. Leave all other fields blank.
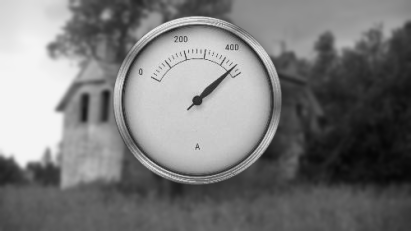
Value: A 460
